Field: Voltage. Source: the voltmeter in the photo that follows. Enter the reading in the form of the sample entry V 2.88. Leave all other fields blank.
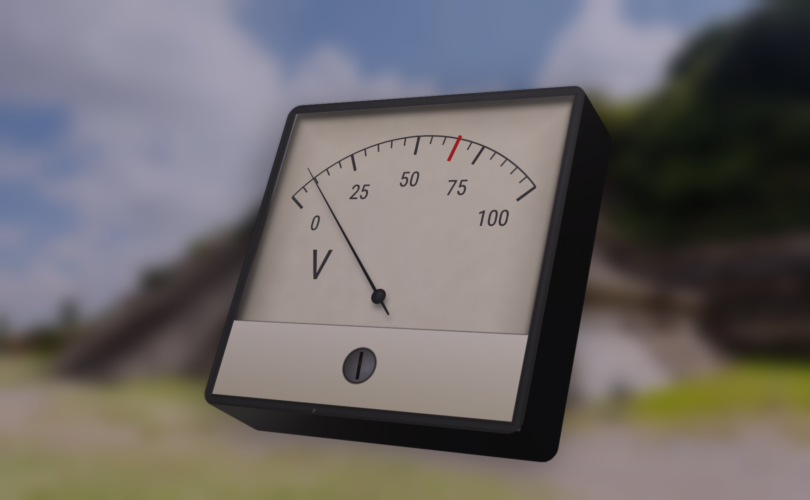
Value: V 10
